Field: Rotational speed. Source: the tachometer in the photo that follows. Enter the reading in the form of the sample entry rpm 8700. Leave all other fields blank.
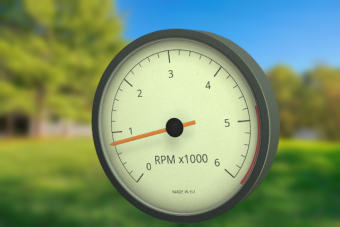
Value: rpm 800
